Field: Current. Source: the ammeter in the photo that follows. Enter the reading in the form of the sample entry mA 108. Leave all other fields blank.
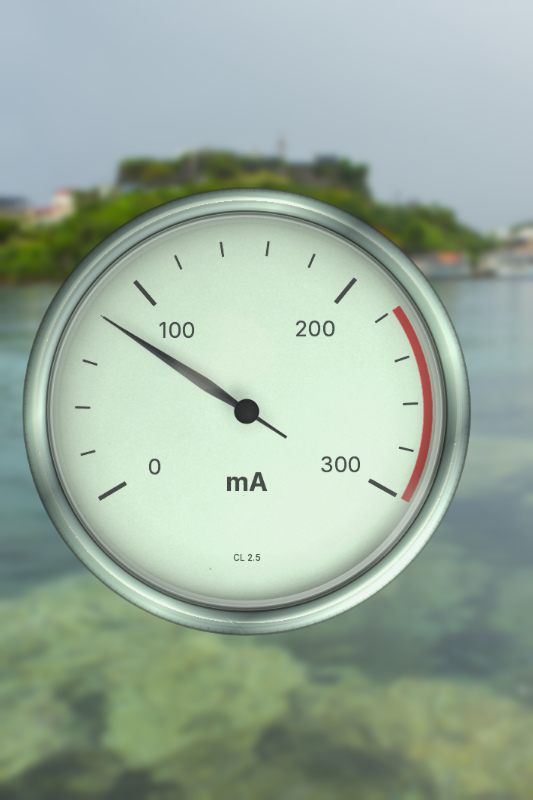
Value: mA 80
